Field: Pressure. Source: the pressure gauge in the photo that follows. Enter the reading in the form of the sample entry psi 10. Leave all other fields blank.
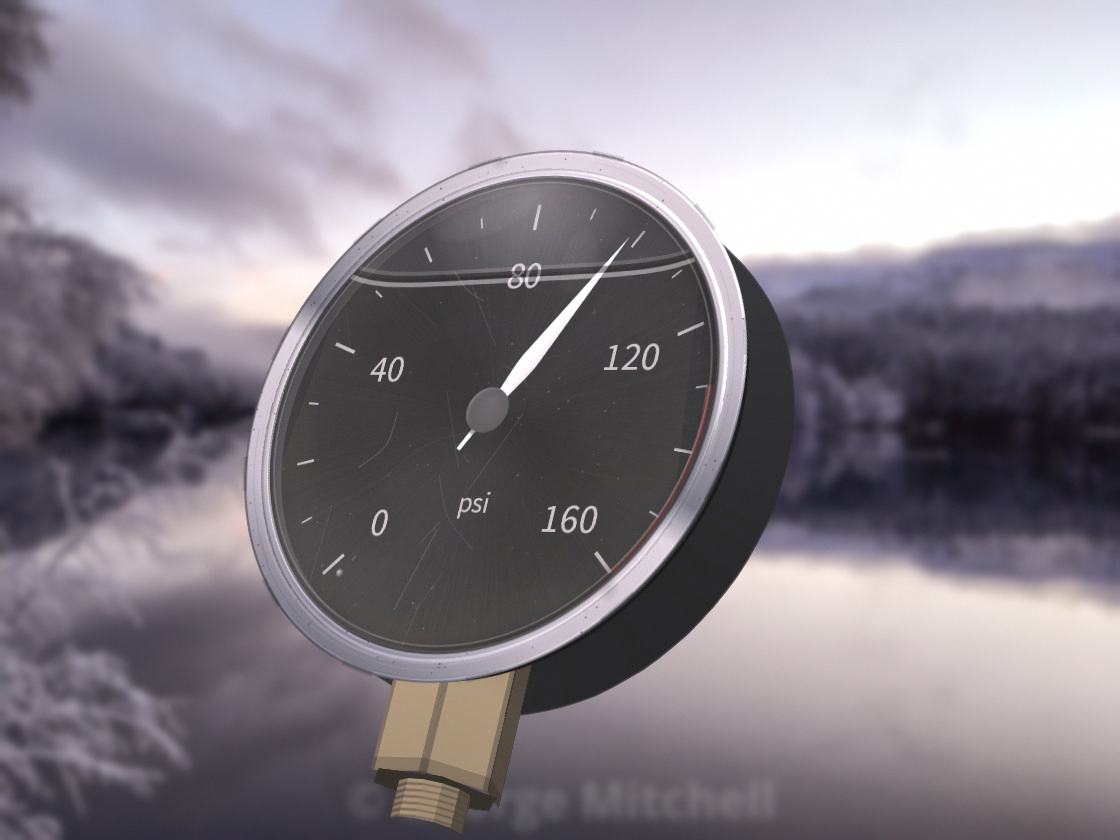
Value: psi 100
